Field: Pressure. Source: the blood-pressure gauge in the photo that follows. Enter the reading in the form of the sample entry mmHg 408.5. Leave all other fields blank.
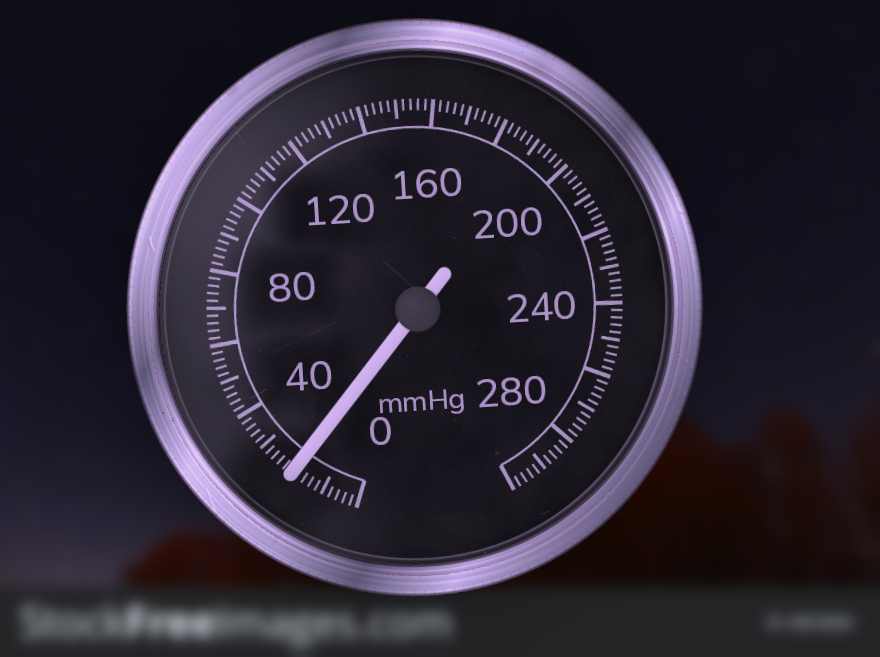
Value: mmHg 20
